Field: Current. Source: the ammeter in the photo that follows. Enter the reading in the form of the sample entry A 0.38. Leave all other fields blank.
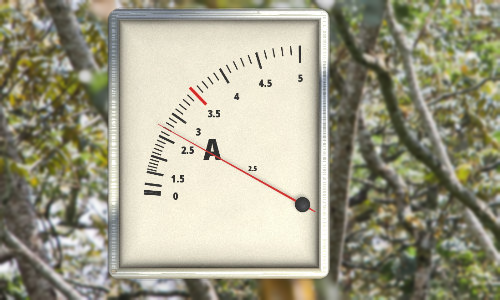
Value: A 2.7
